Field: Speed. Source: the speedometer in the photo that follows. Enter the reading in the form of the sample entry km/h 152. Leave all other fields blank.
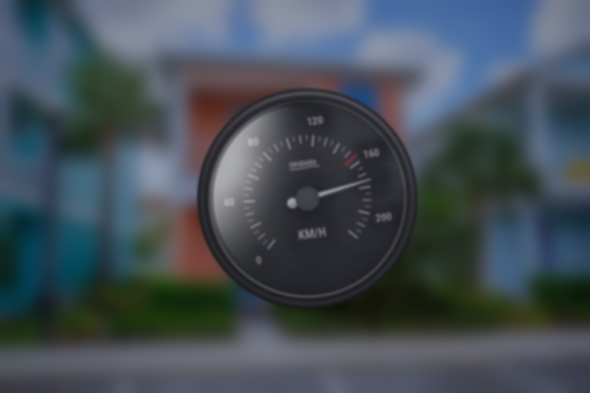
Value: km/h 175
